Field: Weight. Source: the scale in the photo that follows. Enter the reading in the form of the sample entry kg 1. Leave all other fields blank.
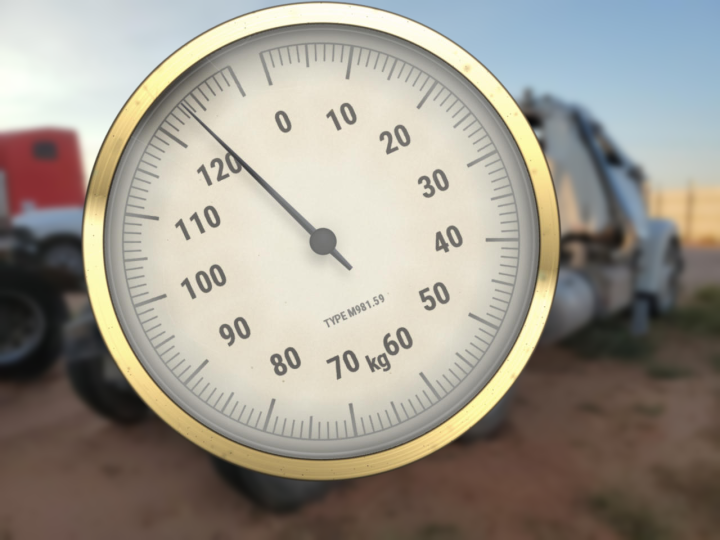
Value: kg 123.5
